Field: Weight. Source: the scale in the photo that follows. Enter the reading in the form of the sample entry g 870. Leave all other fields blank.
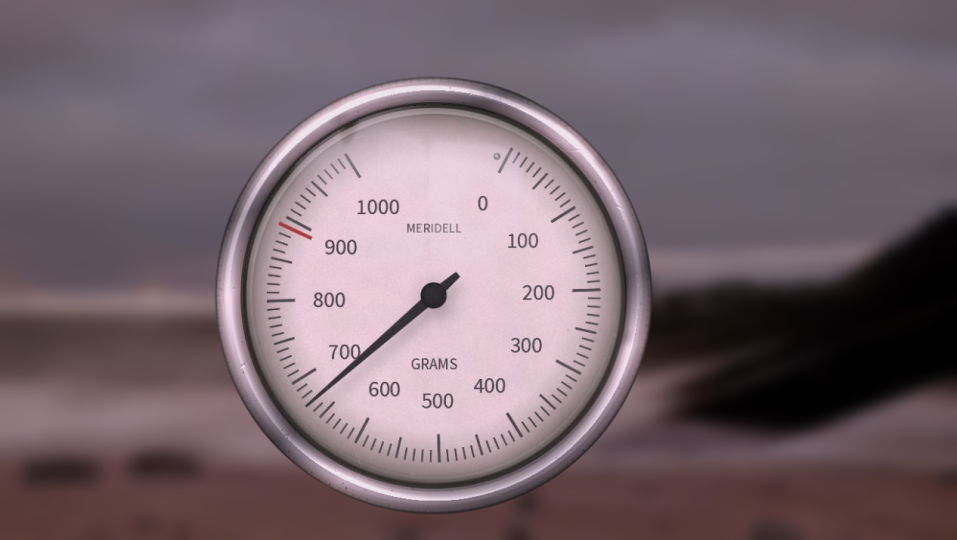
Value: g 670
